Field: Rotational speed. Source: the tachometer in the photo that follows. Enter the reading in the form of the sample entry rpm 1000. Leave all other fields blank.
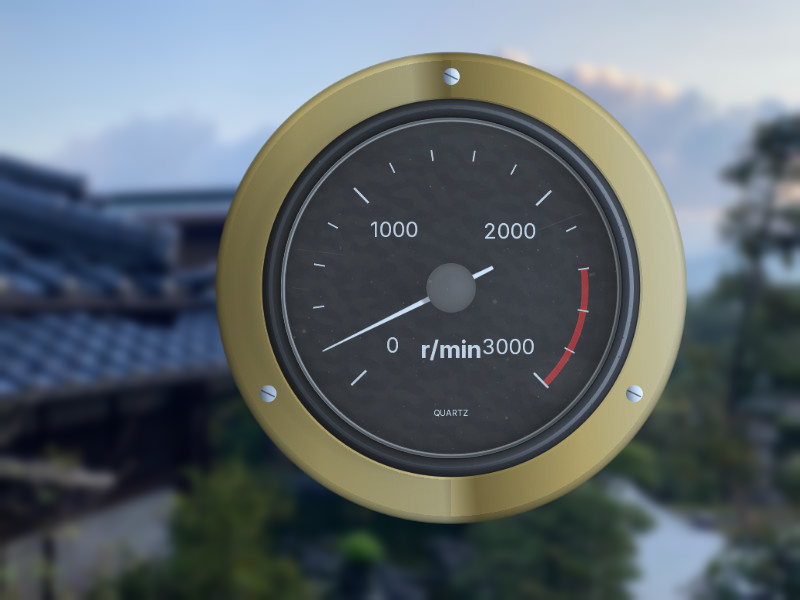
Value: rpm 200
